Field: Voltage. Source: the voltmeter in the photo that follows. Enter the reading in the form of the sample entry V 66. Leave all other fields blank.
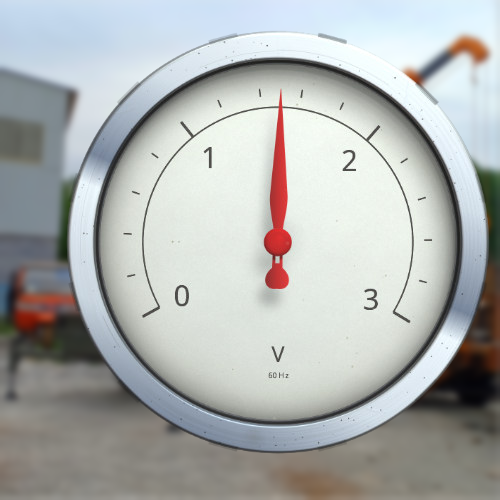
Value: V 1.5
